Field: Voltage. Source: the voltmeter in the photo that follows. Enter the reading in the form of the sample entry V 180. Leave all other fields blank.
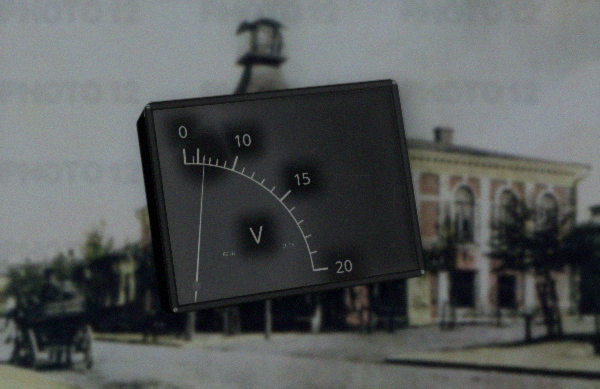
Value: V 6
